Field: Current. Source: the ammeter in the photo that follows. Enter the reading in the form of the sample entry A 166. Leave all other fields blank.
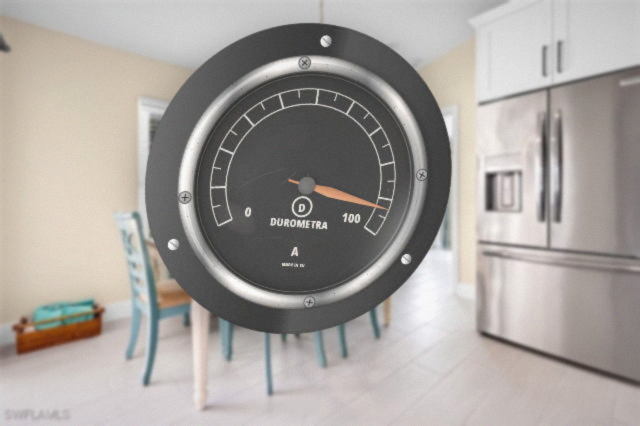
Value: A 92.5
